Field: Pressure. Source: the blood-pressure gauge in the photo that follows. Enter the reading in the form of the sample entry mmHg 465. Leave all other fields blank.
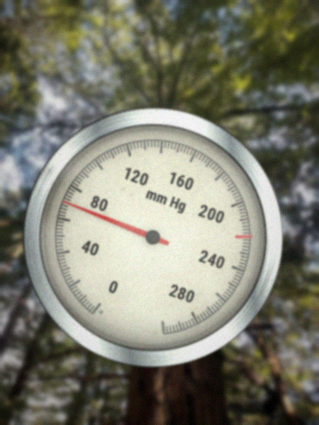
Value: mmHg 70
